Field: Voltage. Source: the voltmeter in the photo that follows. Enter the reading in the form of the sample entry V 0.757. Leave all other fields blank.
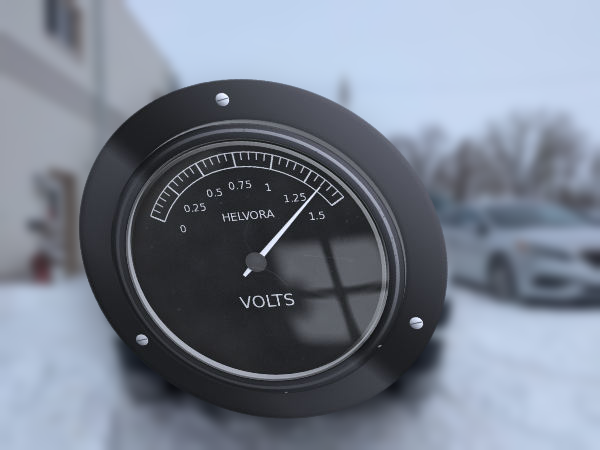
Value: V 1.35
